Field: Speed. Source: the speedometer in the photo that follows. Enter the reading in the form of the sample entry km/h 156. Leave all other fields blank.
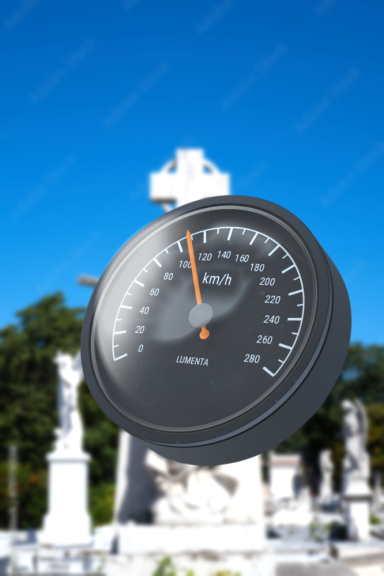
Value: km/h 110
